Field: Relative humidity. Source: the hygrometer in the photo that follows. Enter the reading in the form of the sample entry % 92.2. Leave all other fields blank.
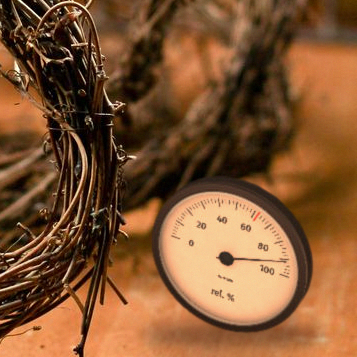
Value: % 90
